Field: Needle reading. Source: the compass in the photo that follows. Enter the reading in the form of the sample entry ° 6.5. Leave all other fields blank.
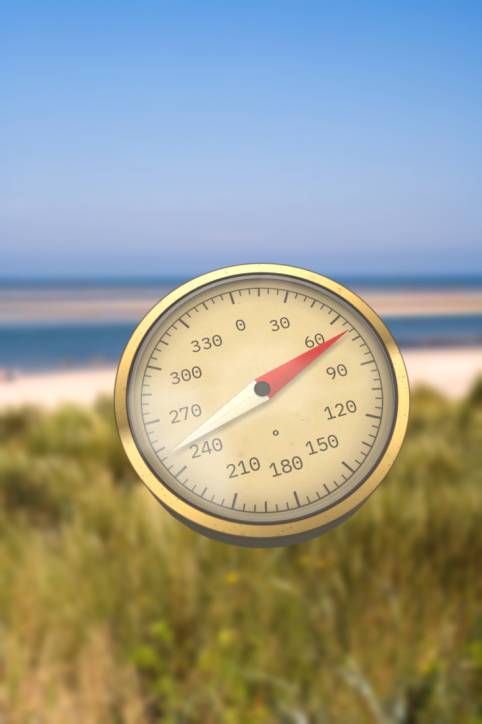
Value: ° 70
